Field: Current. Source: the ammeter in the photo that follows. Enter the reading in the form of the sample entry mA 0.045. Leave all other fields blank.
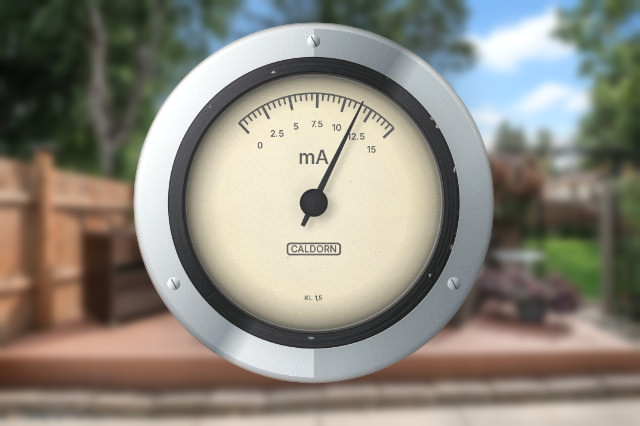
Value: mA 11.5
